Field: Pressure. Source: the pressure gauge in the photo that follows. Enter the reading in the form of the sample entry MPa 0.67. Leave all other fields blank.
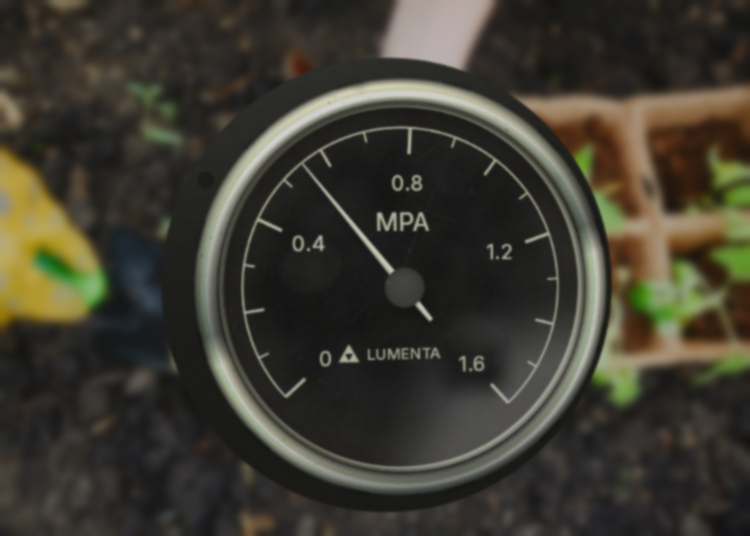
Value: MPa 0.55
